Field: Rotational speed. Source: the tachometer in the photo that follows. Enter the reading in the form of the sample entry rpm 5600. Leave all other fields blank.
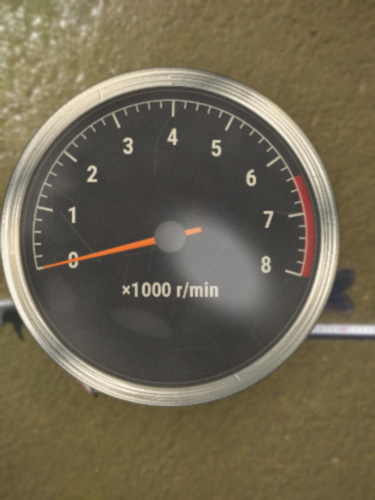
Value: rpm 0
